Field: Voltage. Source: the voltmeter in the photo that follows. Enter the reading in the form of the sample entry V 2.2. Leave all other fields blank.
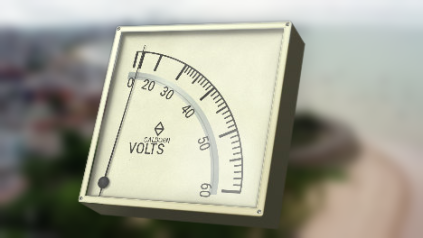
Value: V 10
